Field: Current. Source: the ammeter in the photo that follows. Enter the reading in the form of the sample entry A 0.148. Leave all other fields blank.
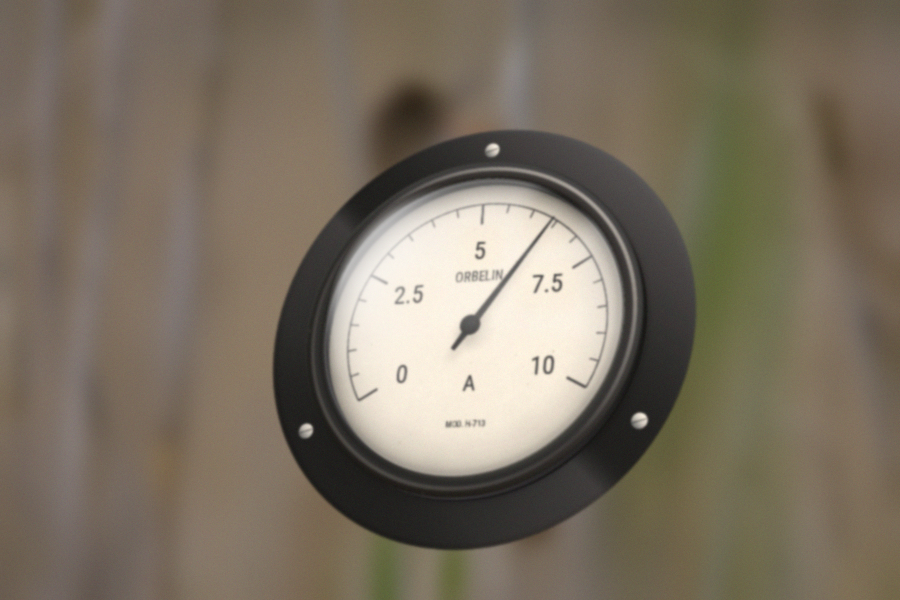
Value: A 6.5
